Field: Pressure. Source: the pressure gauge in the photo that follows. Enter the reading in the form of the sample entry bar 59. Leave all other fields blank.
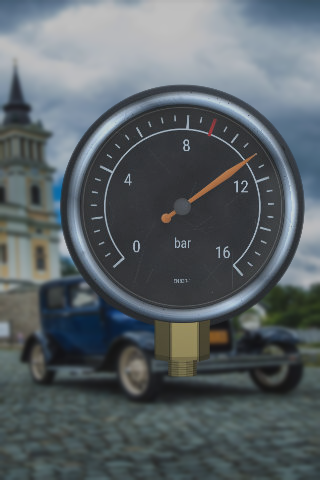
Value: bar 11
